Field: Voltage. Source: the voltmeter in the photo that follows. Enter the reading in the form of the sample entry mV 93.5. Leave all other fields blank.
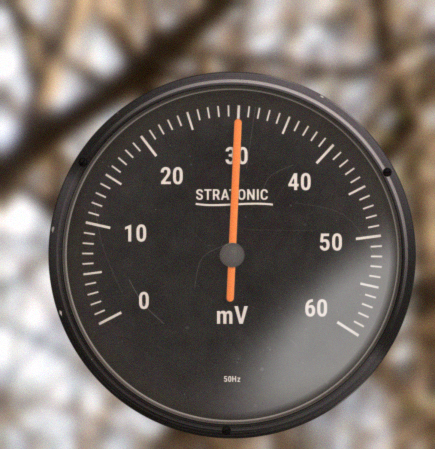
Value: mV 30
